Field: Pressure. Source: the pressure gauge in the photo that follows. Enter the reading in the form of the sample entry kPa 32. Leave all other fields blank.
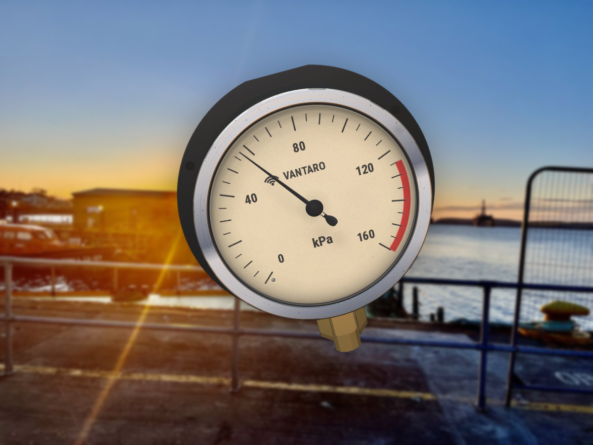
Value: kPa 57.5
